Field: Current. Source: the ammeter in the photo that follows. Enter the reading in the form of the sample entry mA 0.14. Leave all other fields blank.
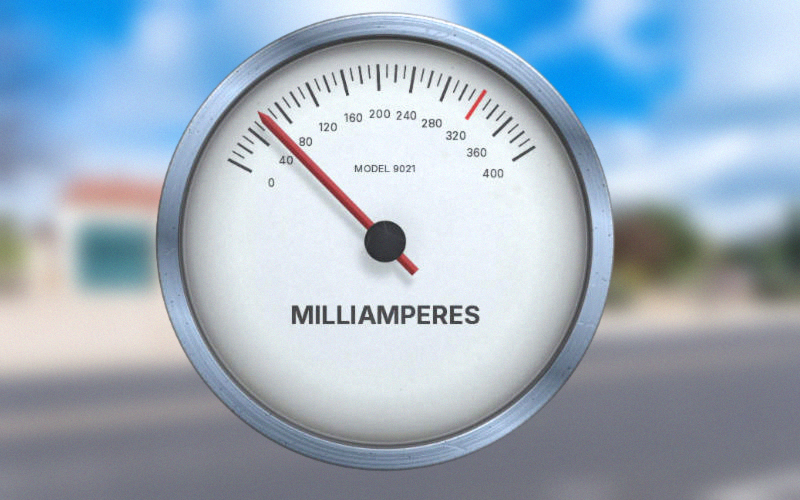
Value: mA 60
